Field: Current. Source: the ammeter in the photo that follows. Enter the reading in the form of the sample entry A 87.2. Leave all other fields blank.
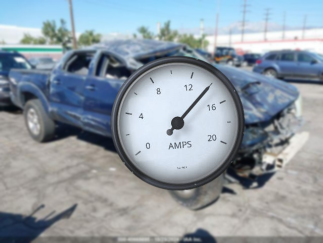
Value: A 14
